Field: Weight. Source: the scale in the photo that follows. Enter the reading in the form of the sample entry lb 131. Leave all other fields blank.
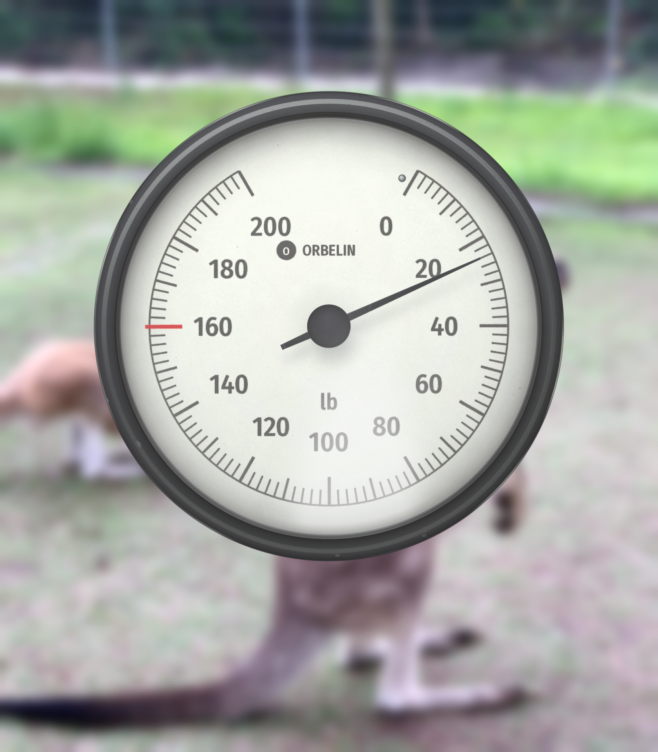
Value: lb 24
